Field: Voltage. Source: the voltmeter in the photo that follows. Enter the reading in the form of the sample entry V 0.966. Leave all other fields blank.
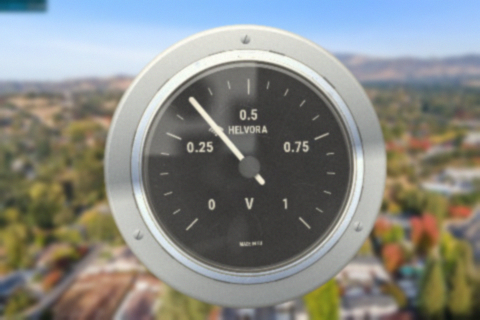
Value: V 0.35
